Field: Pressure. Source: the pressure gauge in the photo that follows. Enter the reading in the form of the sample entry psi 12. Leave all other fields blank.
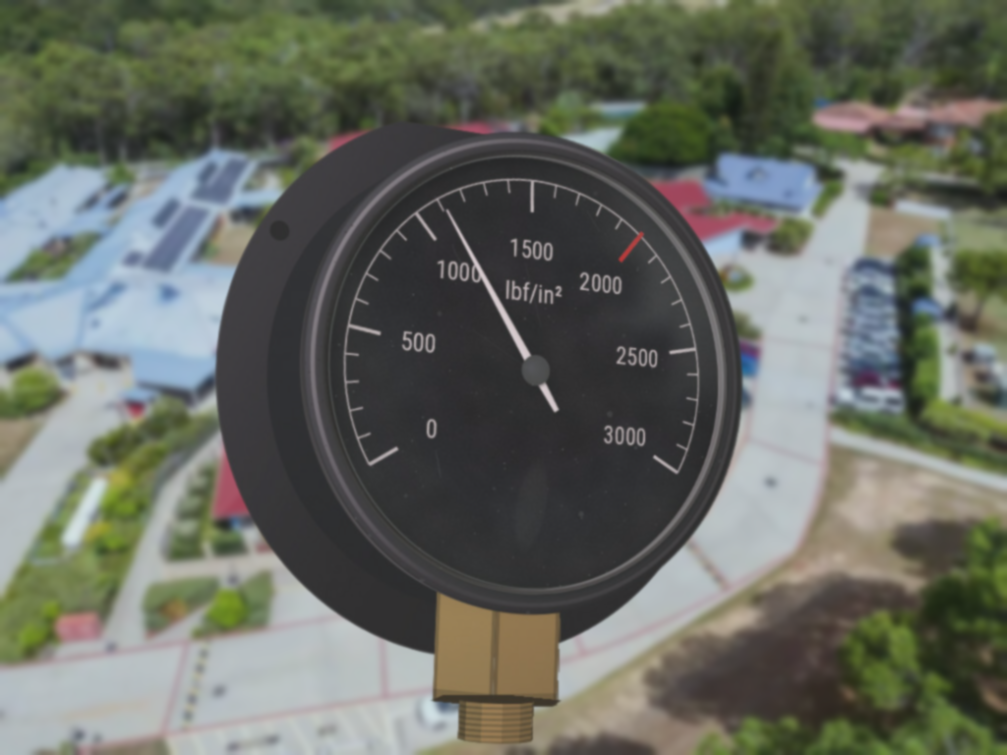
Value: psi 1100
